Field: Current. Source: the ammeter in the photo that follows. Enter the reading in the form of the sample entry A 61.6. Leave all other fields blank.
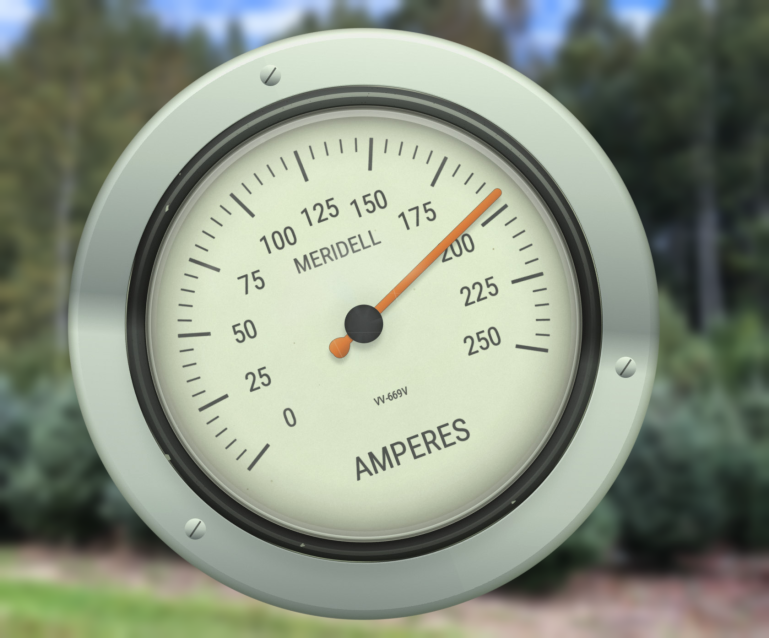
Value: A 195
